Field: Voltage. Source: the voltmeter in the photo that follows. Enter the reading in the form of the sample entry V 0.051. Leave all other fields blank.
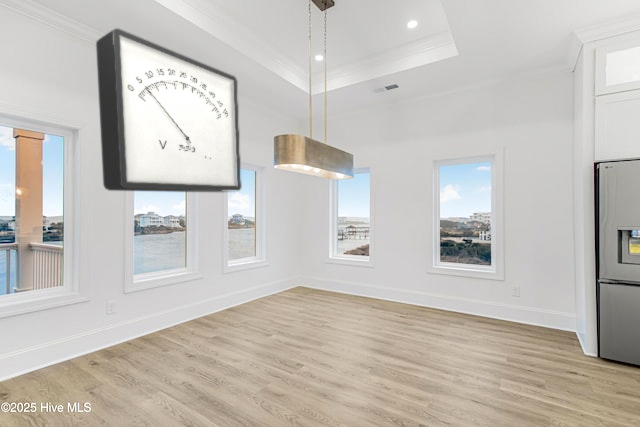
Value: V 5
